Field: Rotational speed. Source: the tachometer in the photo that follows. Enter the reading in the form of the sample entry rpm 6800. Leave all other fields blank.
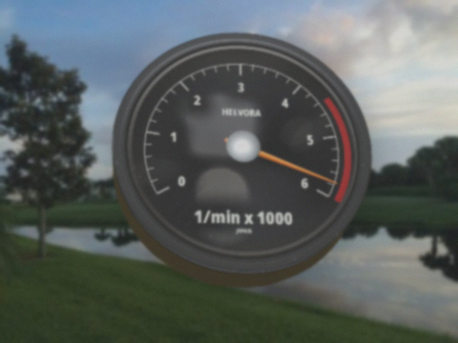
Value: rpm 5800
